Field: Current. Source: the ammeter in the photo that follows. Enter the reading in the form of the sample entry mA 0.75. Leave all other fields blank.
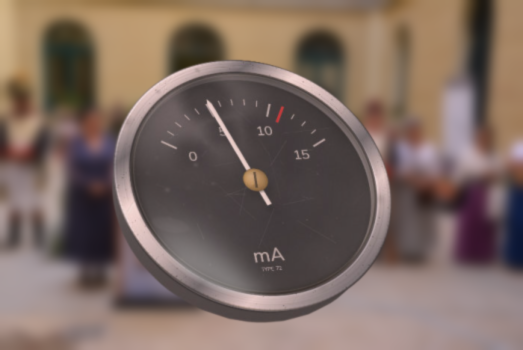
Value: mA 5
